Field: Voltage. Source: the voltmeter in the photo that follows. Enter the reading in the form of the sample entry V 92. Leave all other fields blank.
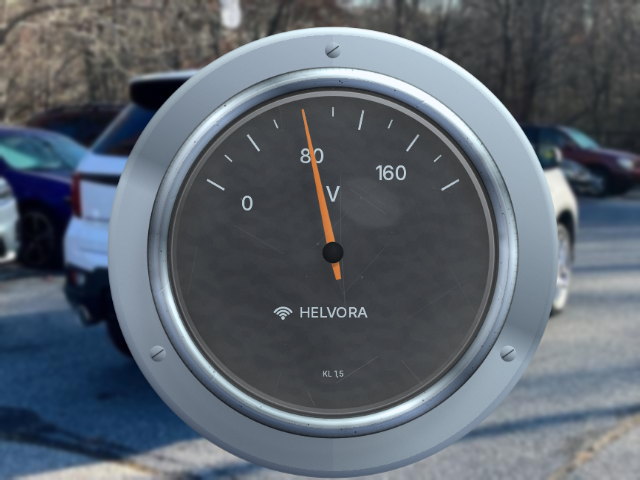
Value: V 80
